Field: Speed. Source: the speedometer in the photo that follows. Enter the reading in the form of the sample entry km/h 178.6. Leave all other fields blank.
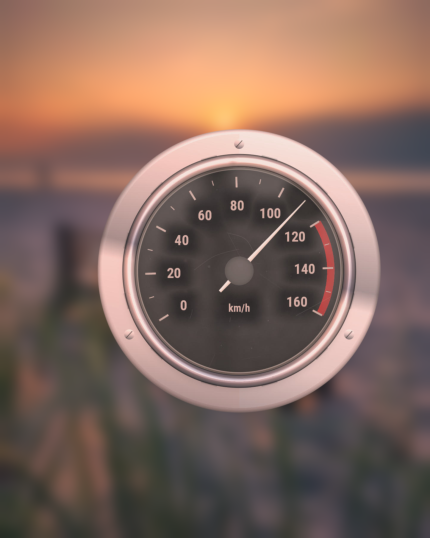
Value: km/h 110
